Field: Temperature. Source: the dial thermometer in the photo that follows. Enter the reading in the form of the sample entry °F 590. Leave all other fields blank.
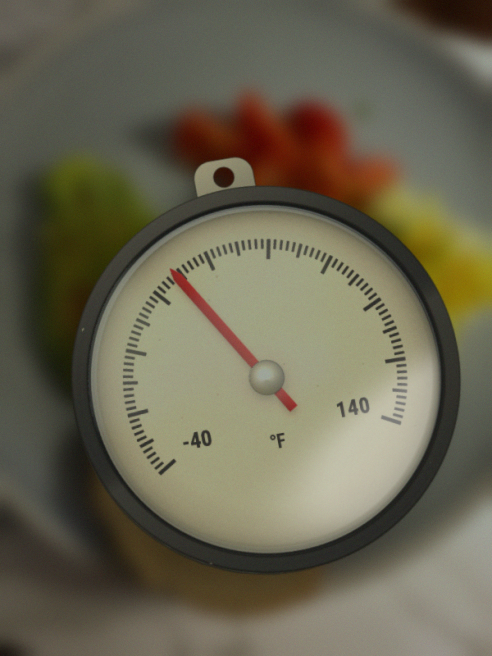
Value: °F 28
